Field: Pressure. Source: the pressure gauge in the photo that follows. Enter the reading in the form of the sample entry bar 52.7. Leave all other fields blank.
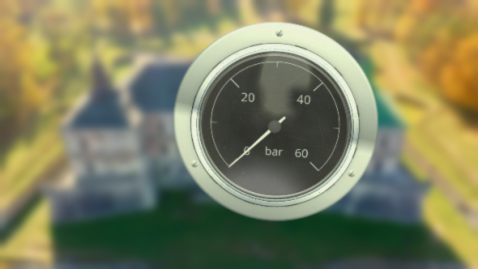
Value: bar 0
